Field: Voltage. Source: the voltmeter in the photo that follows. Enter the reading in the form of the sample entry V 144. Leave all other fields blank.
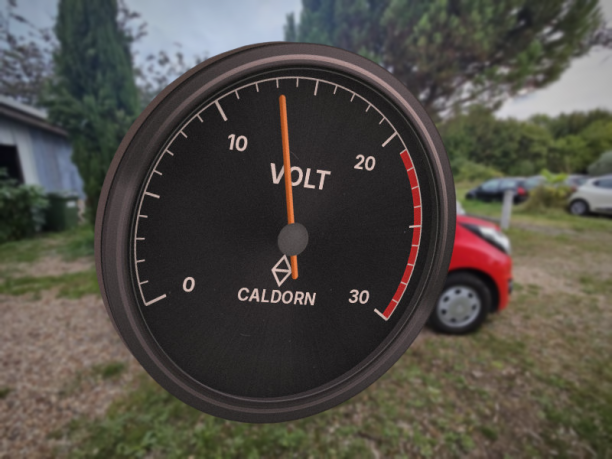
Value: V 13
